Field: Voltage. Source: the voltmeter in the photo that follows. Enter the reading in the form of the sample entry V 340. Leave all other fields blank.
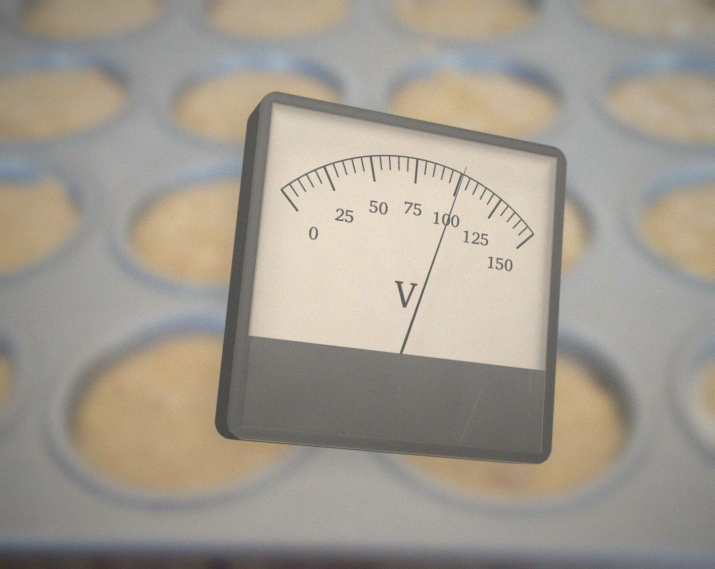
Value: V 100
